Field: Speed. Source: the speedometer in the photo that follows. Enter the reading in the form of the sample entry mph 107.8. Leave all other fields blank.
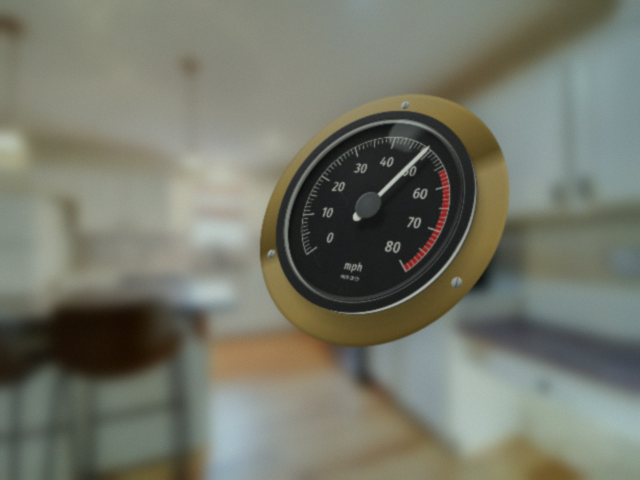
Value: mph 50
